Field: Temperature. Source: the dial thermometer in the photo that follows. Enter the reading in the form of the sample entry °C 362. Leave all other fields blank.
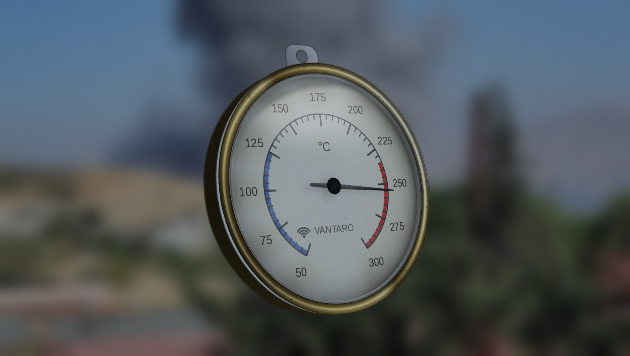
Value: °C 255
